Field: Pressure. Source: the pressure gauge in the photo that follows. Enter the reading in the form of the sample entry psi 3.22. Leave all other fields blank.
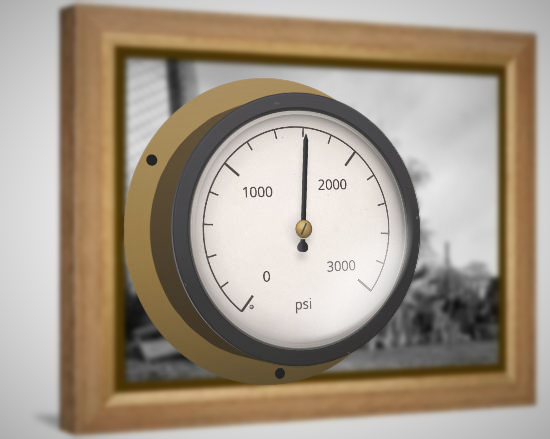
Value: psi 1600
